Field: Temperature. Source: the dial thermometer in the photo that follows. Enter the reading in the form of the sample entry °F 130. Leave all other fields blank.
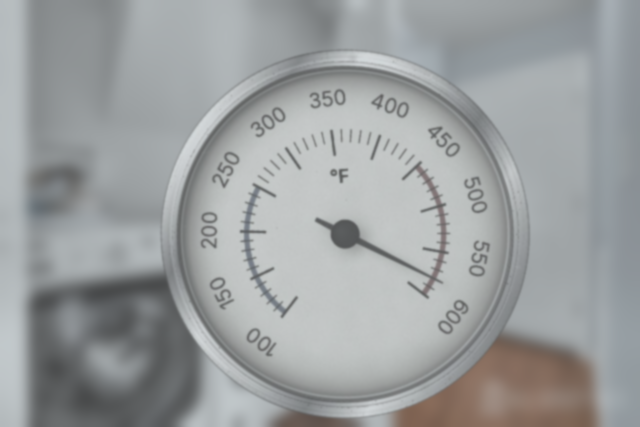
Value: °F 580
